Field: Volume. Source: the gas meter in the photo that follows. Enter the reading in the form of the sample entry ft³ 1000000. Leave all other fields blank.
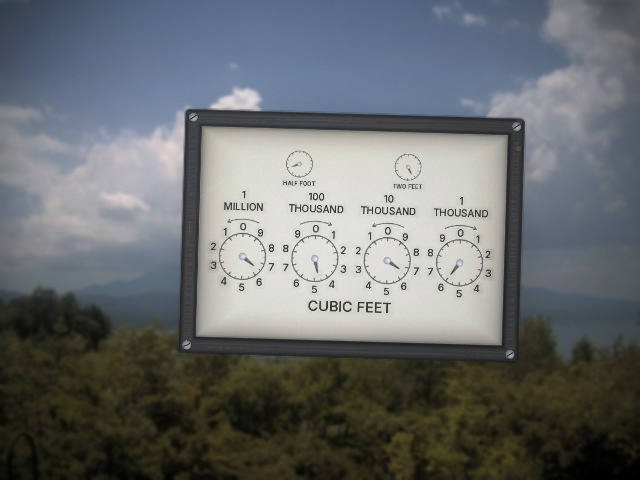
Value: ft³ 646600
